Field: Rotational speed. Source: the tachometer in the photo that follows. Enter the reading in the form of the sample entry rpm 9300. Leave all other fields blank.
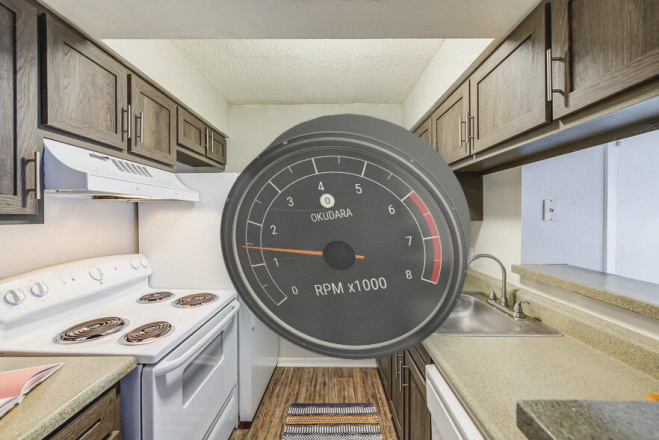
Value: rpm 1500
